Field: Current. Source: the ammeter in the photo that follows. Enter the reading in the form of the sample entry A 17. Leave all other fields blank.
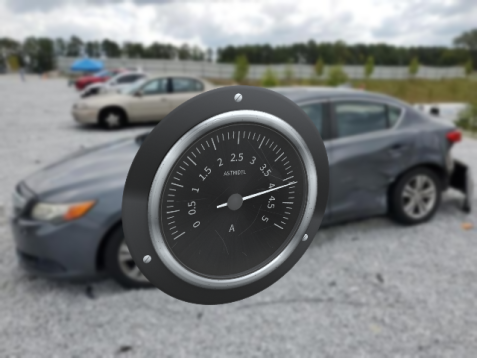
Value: A 4.1
